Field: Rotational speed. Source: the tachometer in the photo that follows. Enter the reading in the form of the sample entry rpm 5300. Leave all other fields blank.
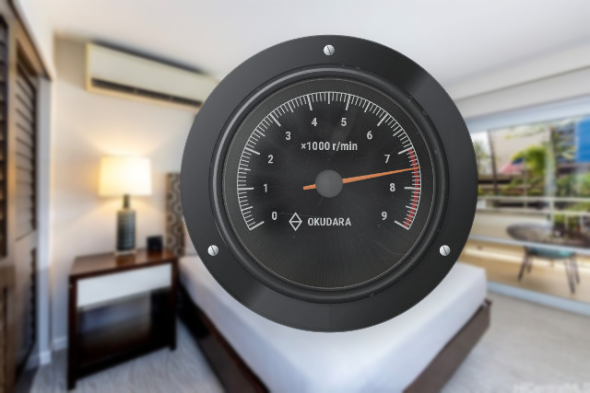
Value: rpm 7500
